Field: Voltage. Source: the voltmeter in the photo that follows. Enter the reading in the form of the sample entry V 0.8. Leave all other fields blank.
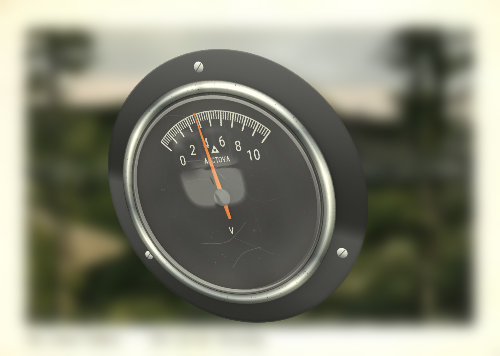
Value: V 4
